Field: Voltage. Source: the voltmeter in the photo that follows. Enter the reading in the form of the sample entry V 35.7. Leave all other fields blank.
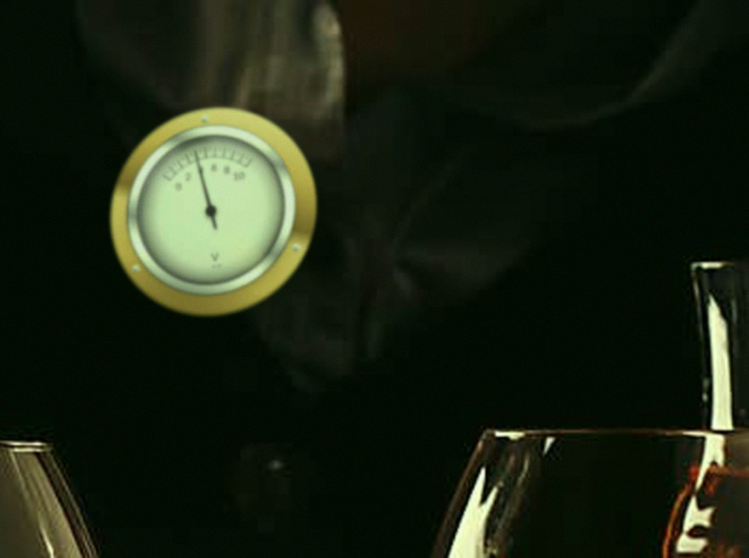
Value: V 4
